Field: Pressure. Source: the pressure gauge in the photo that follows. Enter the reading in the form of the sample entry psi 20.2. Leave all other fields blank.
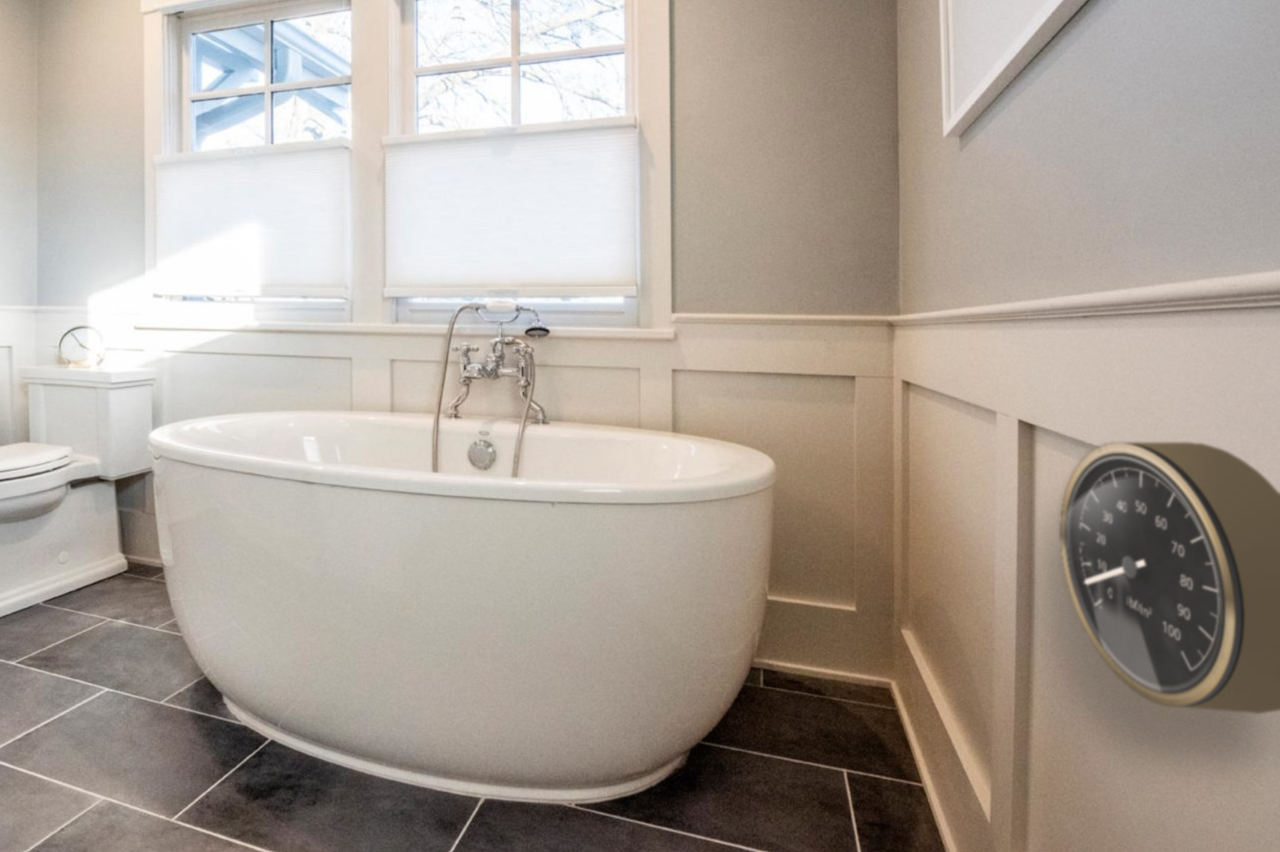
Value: psi 5
